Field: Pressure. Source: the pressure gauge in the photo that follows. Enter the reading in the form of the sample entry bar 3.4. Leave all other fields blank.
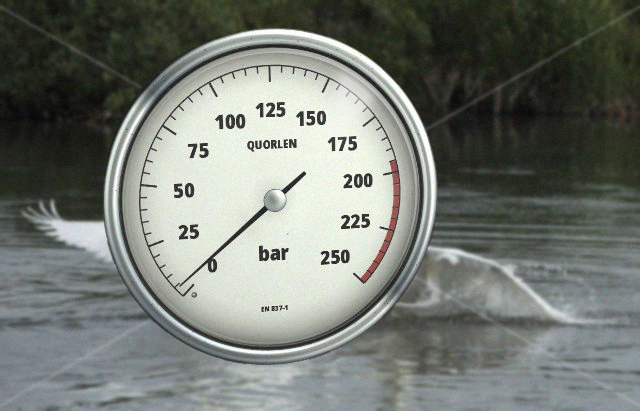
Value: bar 5
